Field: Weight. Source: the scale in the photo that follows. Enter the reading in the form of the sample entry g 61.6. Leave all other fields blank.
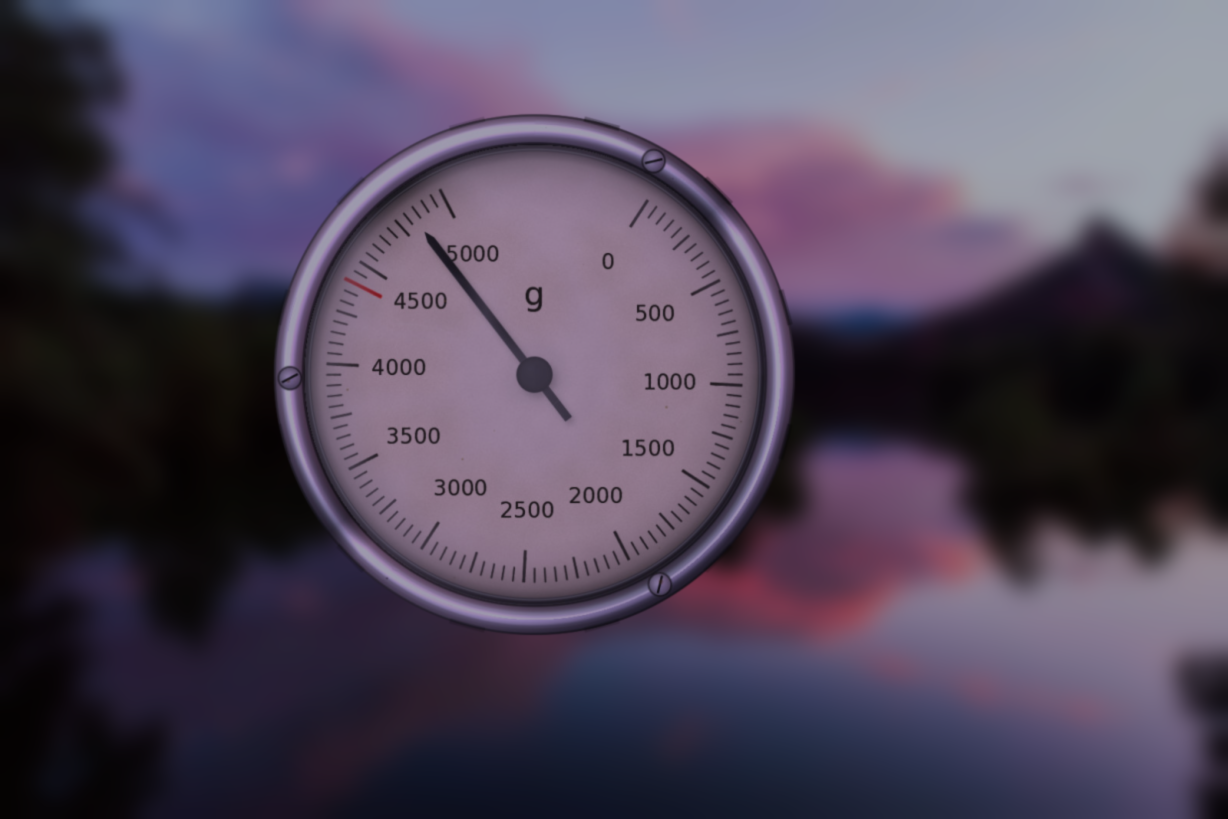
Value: g 4825
